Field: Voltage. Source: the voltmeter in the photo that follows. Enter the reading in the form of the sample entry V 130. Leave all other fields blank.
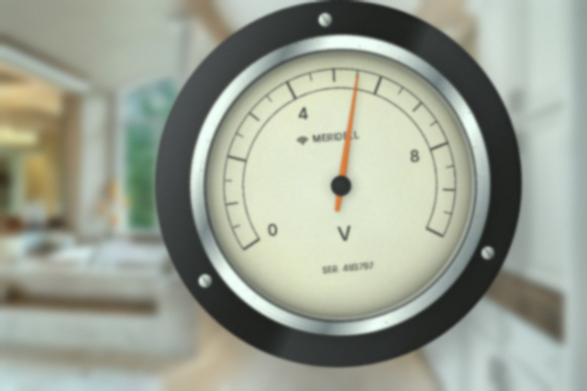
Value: V 5.5
